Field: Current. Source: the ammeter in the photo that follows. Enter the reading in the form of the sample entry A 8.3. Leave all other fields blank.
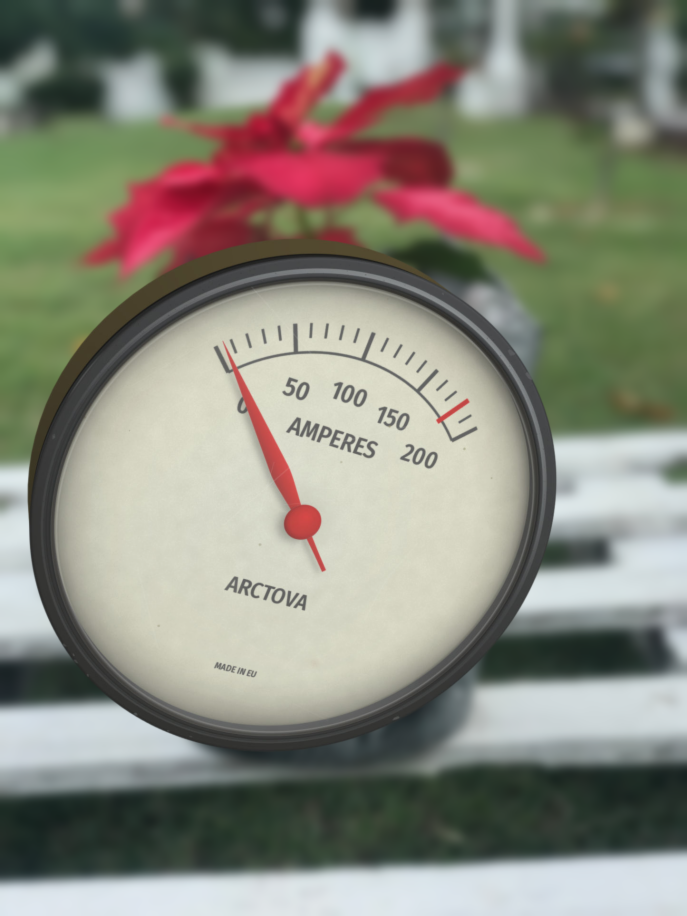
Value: A 5
